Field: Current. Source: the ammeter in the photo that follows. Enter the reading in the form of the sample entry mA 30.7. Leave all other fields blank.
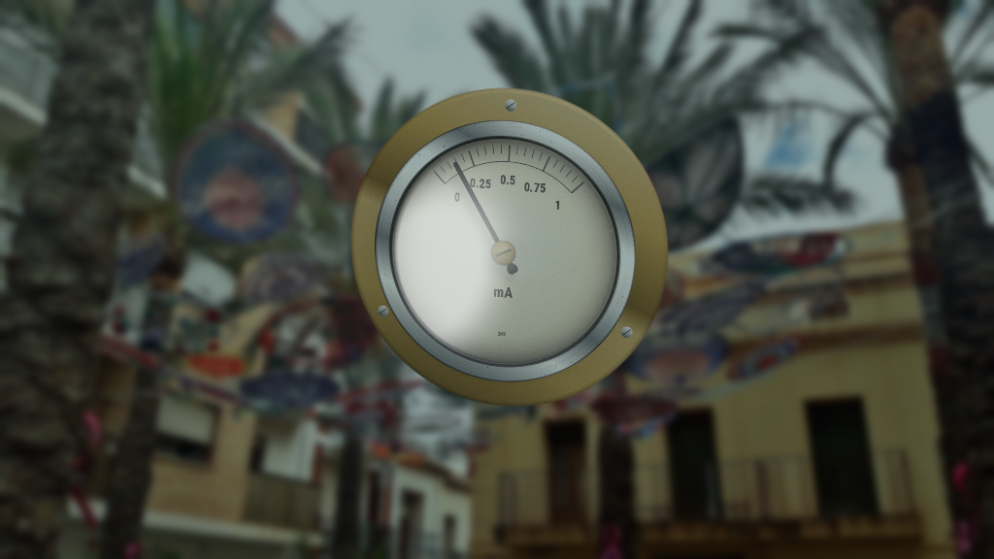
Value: mA 0.15
